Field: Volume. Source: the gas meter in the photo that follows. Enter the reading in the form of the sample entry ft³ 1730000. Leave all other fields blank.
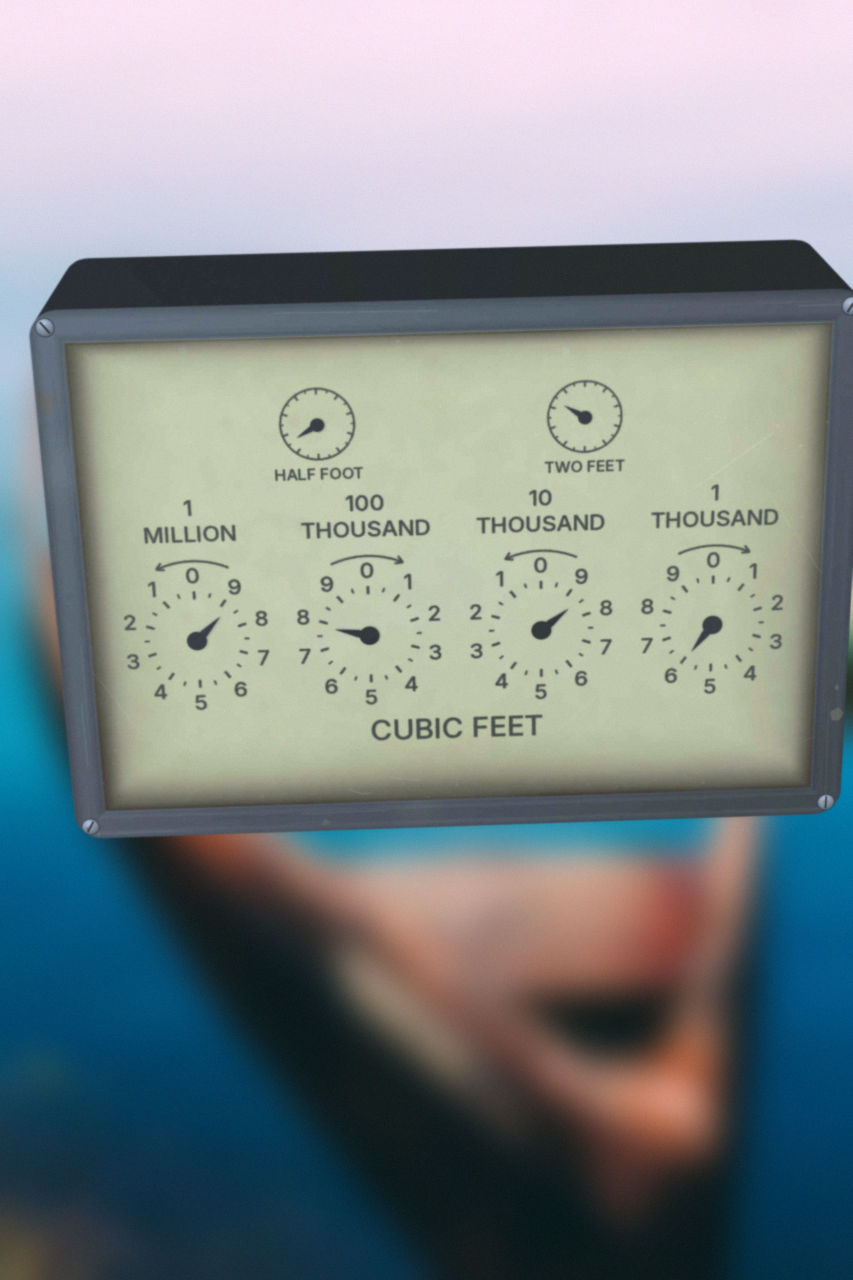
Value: ft³ 878600
